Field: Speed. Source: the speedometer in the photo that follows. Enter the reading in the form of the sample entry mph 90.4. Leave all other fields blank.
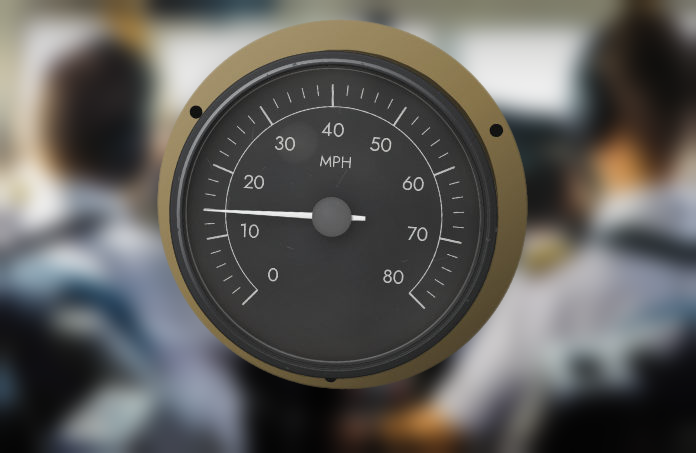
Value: mph 14
